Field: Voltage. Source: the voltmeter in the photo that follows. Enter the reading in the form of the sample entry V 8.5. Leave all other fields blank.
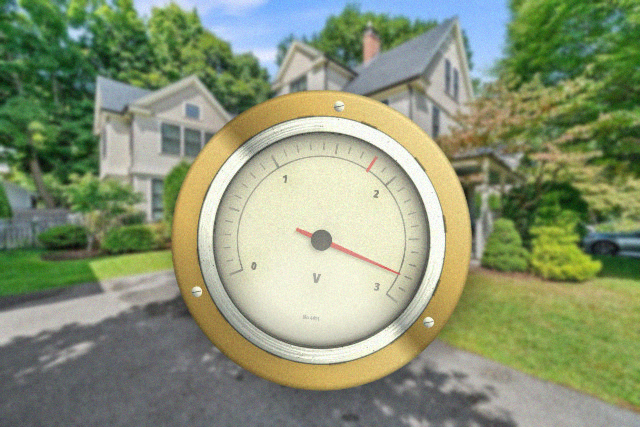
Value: V 2.8
